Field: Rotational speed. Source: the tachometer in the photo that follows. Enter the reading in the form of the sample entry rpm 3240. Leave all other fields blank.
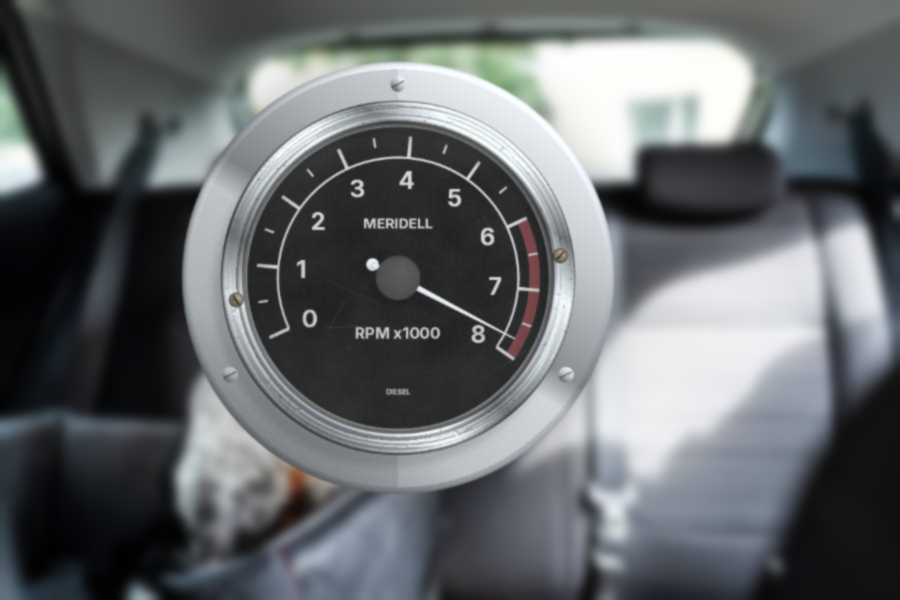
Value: rpm 7750
